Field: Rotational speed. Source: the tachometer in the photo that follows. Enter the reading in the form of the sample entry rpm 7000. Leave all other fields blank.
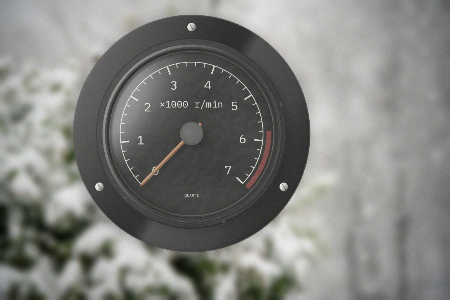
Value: rpm 0
